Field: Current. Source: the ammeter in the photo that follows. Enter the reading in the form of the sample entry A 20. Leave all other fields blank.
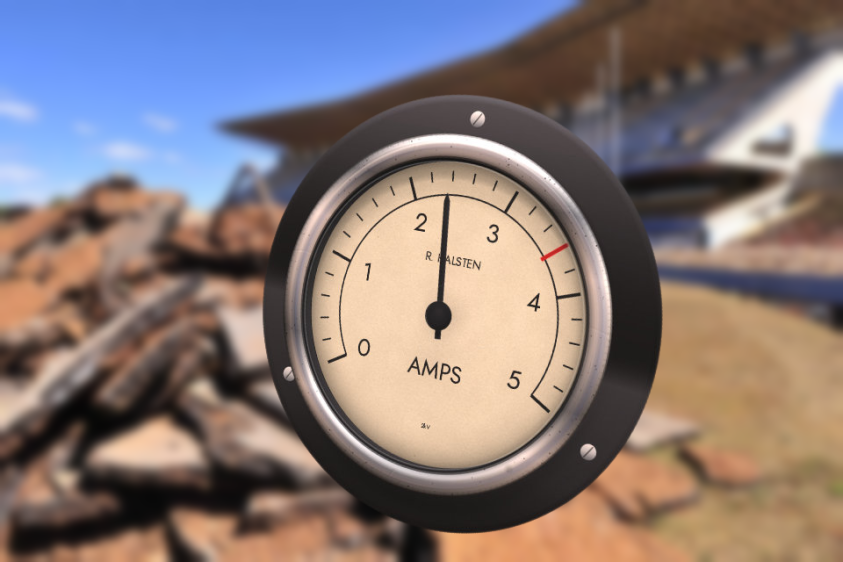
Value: A 2.4
